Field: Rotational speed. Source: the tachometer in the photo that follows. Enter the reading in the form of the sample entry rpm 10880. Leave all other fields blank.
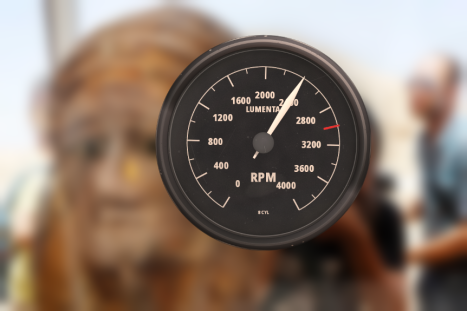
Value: rpm 2400
